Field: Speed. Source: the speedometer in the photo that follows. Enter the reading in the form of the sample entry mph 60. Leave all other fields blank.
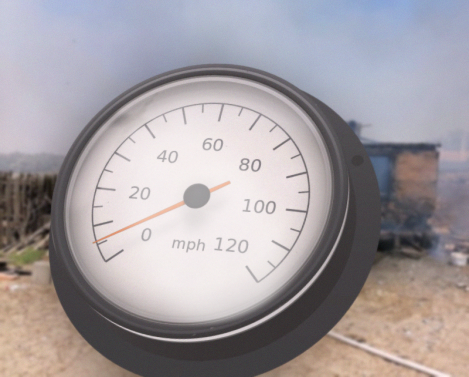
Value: mph 5
